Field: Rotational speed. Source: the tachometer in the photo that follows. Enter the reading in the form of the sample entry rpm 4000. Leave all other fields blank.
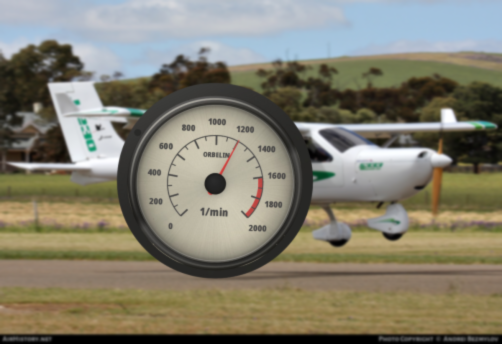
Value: rpm 1200
